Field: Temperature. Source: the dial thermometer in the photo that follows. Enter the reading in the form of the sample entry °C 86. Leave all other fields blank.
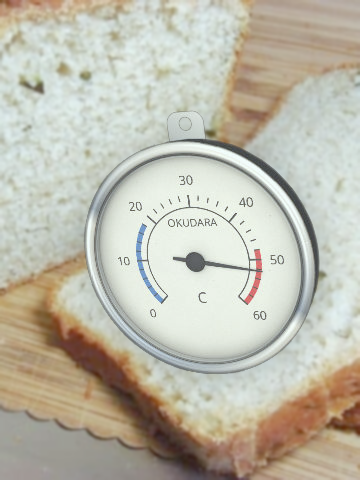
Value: °C 52
